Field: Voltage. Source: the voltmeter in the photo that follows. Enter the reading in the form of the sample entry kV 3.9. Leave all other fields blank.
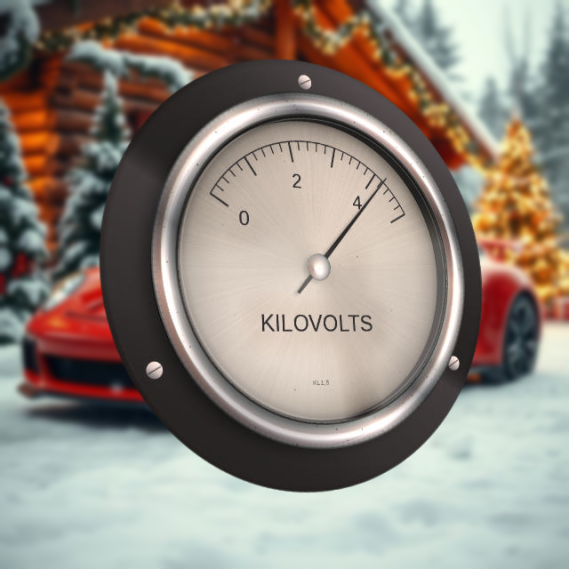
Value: kV 4.2
